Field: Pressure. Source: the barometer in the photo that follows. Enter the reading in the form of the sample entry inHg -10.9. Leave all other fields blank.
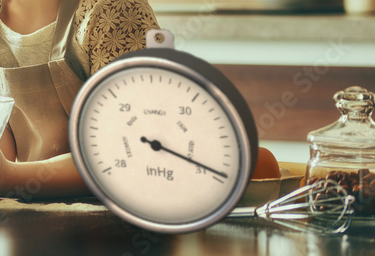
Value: inHg 30.9
